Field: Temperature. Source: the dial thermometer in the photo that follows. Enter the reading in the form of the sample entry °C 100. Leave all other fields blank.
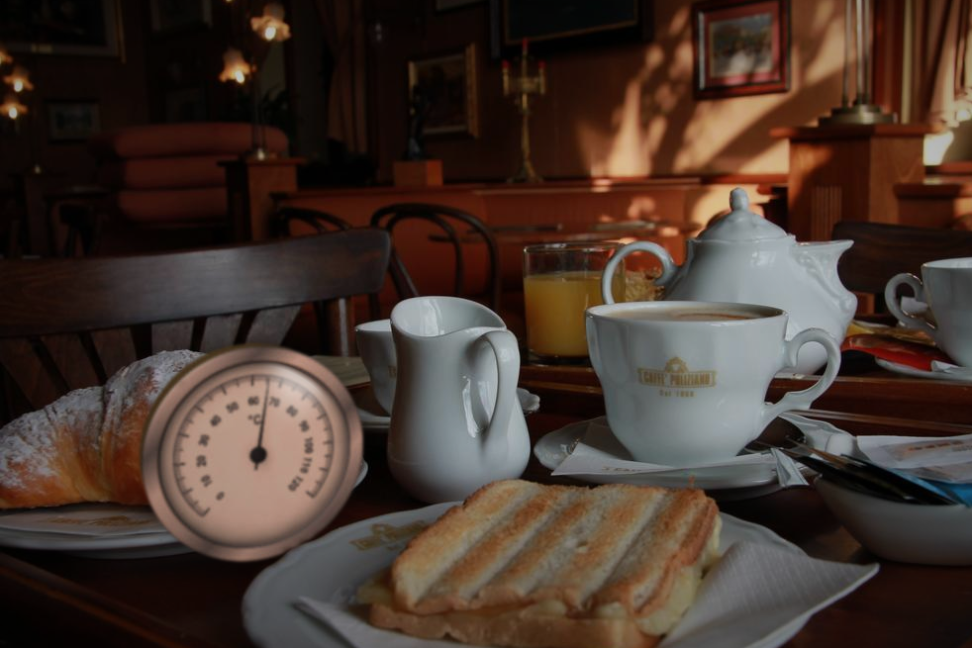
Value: °C 65
